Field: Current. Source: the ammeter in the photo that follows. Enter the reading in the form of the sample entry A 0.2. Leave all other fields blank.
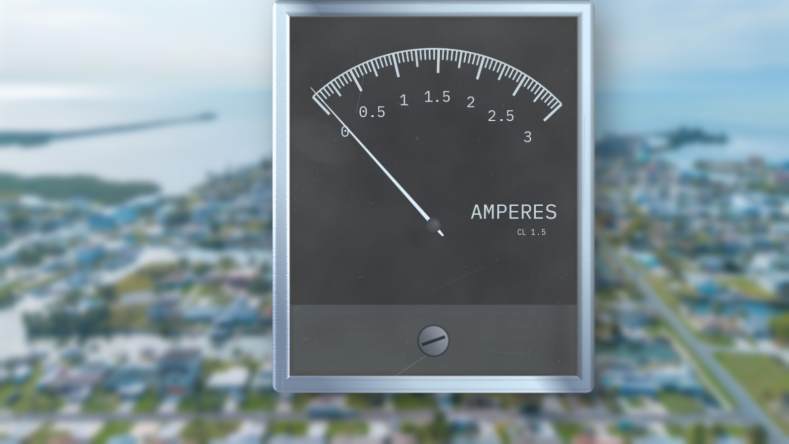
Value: A 0.05
